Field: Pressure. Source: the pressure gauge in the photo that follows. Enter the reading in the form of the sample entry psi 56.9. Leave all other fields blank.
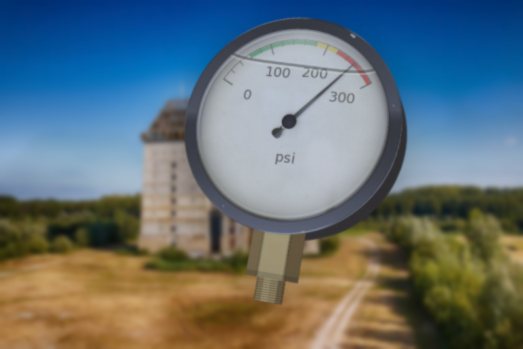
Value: psi 260
